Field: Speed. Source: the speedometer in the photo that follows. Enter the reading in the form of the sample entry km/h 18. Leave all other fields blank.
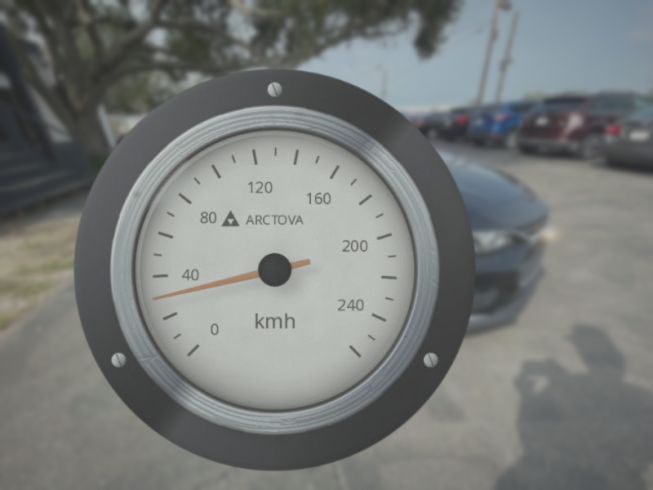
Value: km/h 30
